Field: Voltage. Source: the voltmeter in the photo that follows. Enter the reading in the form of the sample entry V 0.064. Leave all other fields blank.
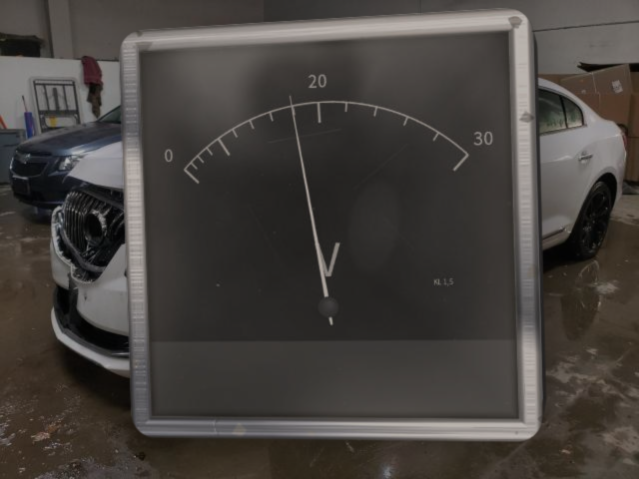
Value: V 18
